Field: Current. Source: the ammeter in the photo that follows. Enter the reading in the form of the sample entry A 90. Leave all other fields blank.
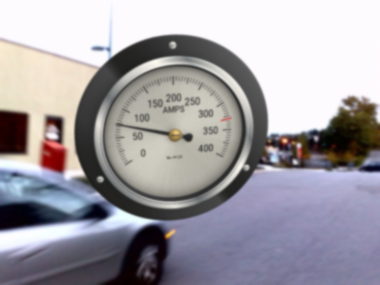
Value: A 75
